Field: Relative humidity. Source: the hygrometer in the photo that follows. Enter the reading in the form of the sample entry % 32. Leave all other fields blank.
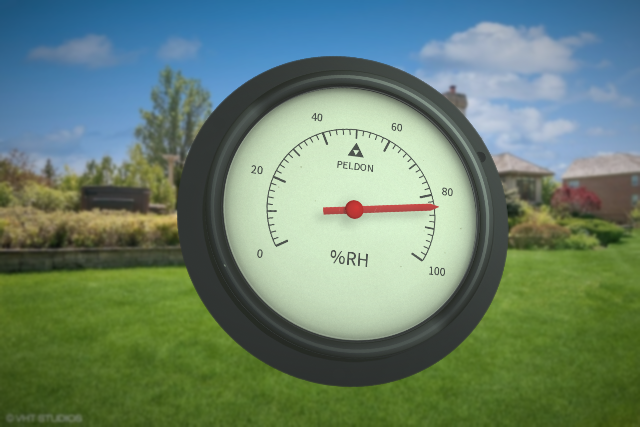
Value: % 84
